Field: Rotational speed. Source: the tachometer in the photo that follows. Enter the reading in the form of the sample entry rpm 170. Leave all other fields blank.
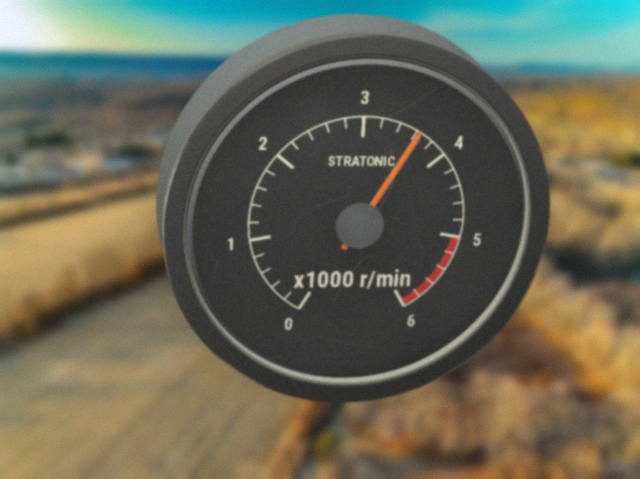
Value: rpm 3600
